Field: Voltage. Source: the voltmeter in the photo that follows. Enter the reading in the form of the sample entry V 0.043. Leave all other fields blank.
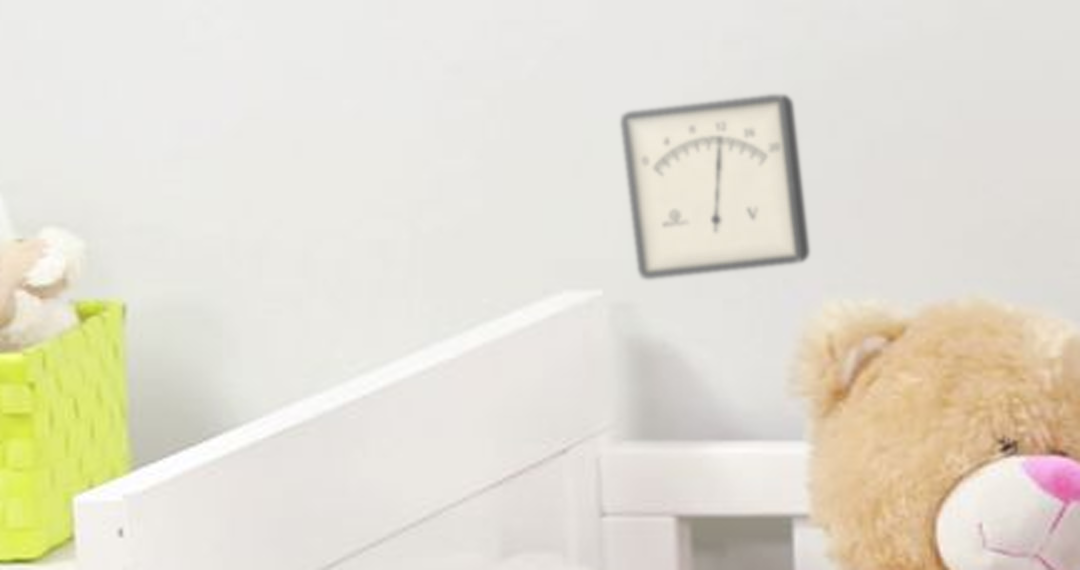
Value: V 12
